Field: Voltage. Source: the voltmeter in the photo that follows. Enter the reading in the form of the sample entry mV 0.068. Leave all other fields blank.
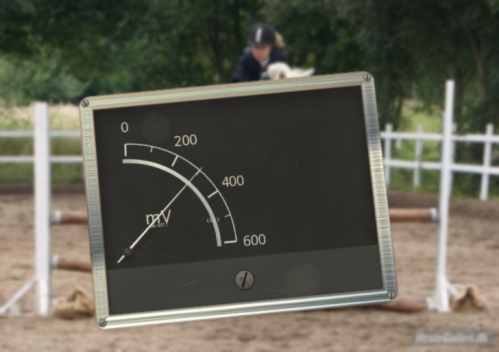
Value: mV 300
